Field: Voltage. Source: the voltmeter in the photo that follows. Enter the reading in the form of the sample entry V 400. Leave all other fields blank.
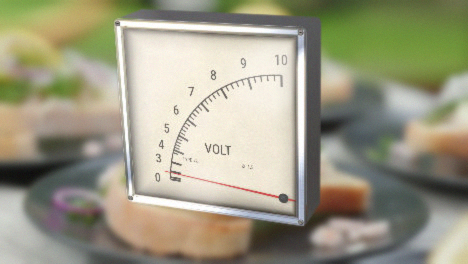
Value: V 2
